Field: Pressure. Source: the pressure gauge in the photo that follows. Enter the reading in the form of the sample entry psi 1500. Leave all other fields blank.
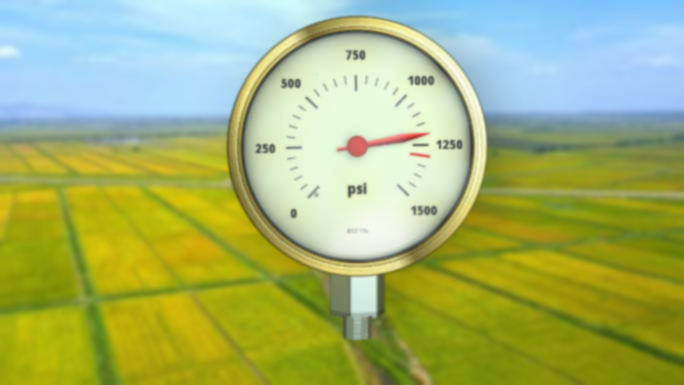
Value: psi 1200
